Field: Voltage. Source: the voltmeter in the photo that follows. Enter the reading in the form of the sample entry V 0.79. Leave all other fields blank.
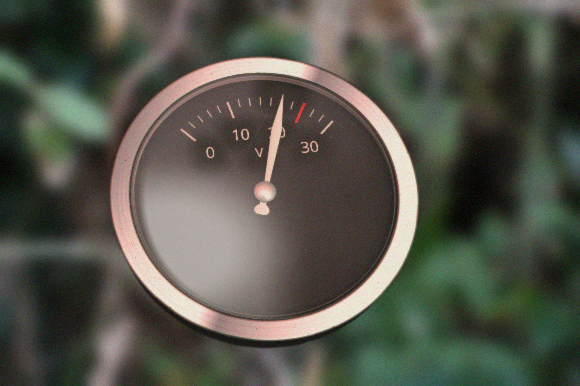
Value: V 20
